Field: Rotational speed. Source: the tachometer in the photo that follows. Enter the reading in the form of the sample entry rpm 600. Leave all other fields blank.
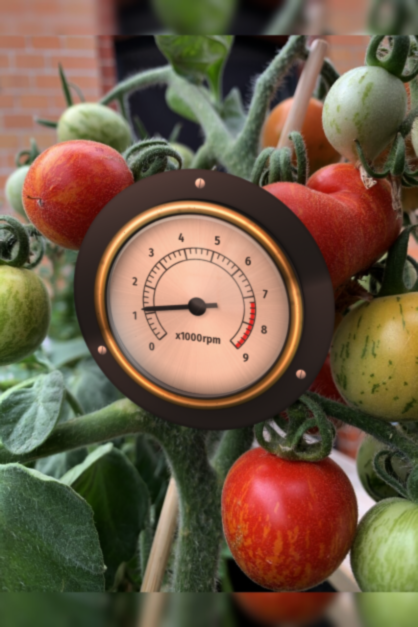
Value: rpm 1200
